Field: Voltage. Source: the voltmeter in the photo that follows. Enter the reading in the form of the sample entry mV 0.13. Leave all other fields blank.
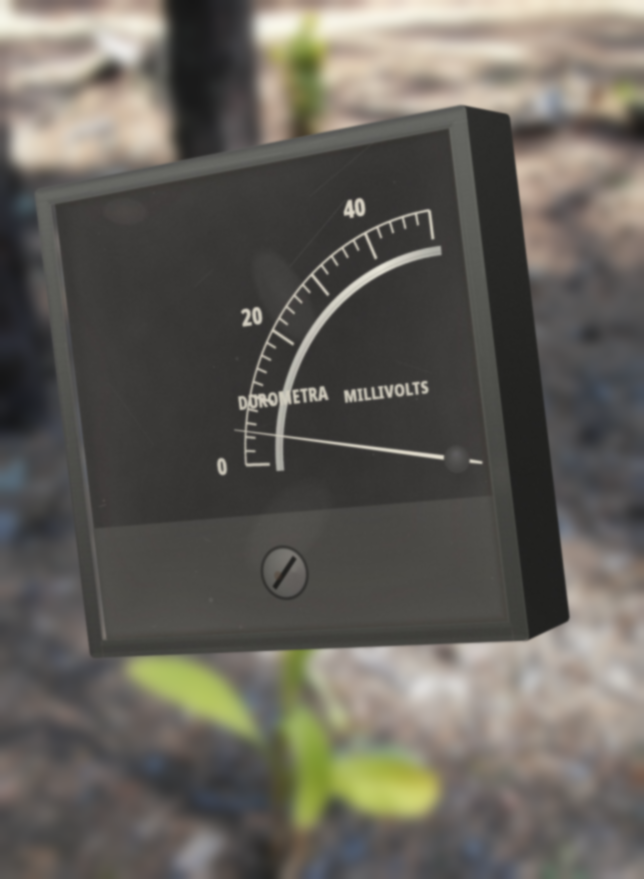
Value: mV 5
